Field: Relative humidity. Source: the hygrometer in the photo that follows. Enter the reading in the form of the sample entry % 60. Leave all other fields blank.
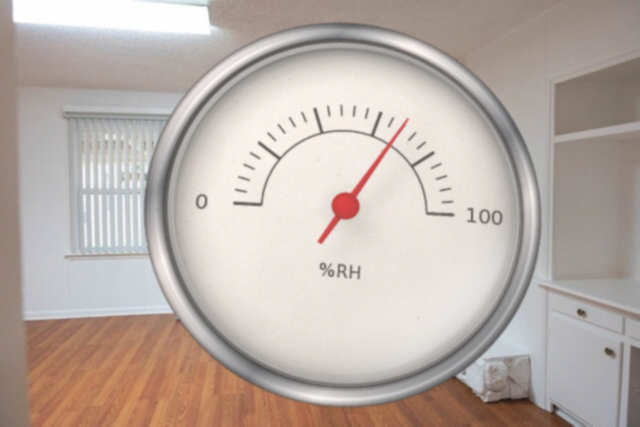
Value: % 68
